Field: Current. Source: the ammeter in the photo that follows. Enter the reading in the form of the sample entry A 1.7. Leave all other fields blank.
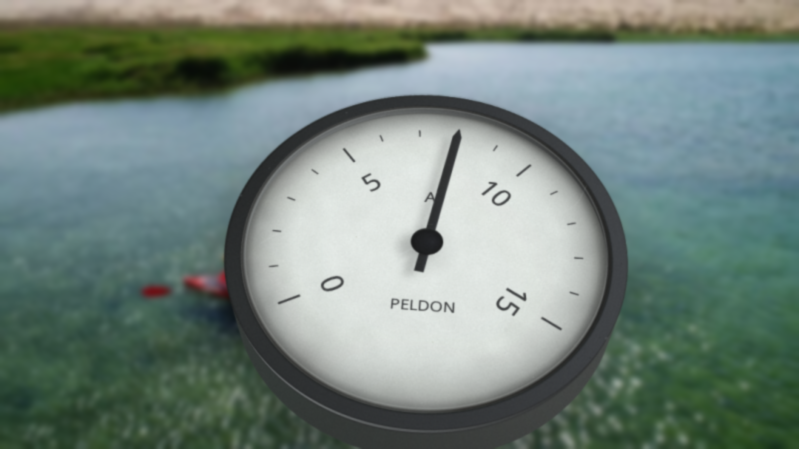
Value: A 8
